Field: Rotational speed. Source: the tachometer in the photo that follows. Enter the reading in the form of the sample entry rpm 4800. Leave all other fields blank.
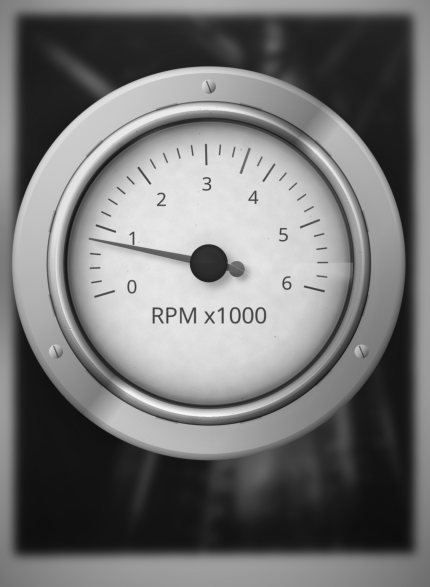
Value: rpm 800
